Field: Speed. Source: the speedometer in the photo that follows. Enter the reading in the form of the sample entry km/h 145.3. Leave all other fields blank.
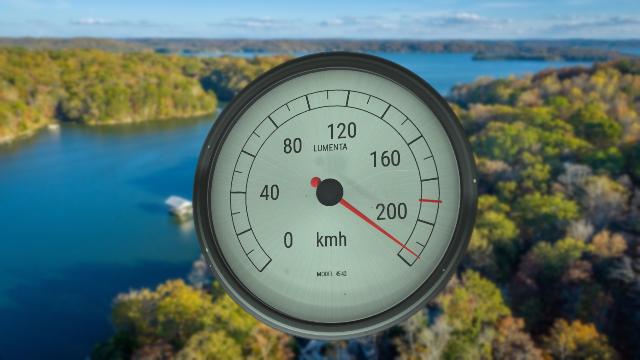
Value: km/h 215
